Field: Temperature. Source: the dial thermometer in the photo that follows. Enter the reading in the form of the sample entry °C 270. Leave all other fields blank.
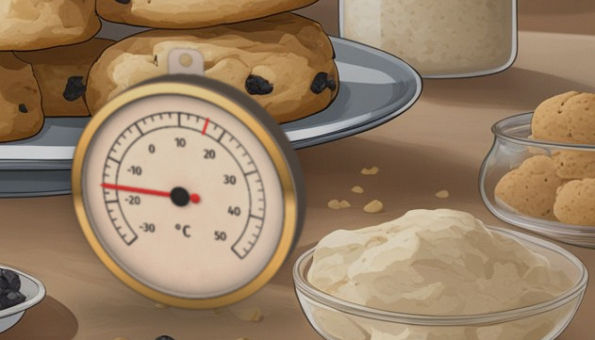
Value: °C -16
